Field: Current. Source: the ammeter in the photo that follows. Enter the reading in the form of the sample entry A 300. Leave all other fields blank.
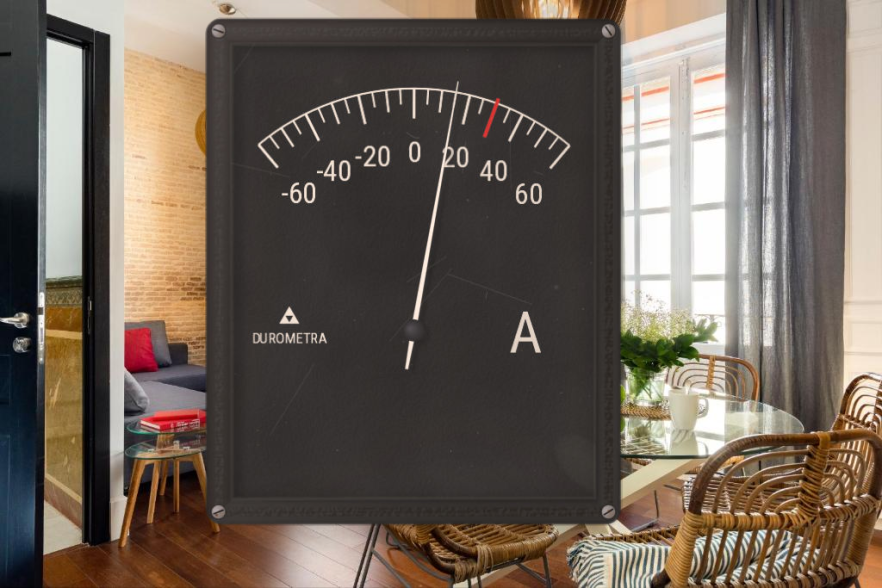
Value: A 15
